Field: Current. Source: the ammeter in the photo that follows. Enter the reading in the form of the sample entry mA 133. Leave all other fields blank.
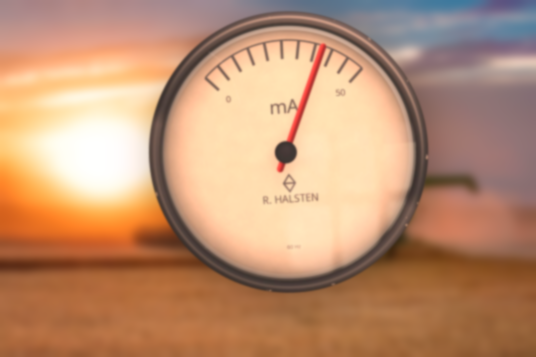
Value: mA 37.5
